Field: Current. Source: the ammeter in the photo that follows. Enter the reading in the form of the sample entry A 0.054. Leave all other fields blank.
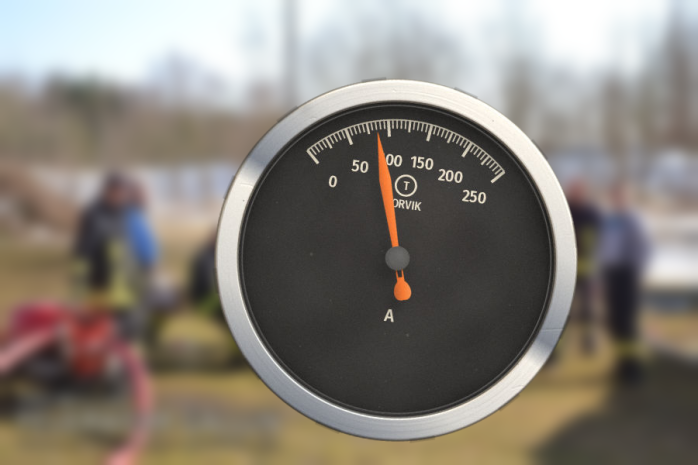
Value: A 85
